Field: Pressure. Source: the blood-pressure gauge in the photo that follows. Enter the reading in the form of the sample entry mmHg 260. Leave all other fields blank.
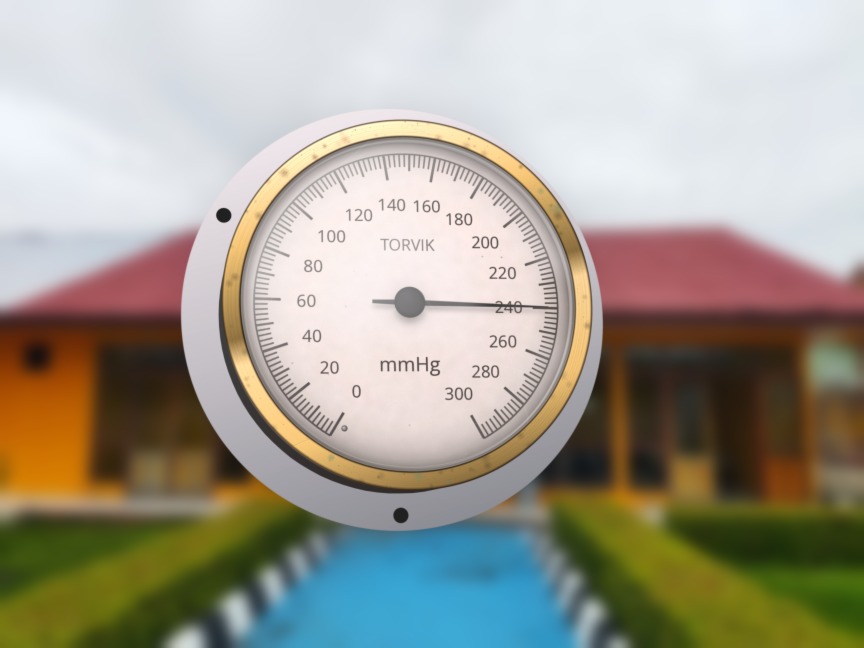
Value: mmHg 240
